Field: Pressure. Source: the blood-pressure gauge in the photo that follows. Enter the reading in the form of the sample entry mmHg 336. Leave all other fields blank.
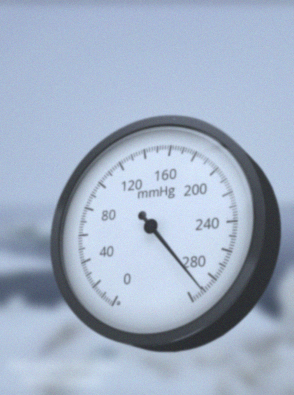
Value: mmHg 290
